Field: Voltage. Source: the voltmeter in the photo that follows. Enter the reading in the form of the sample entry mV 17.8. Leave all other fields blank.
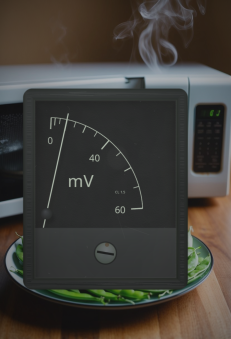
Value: mV 20
